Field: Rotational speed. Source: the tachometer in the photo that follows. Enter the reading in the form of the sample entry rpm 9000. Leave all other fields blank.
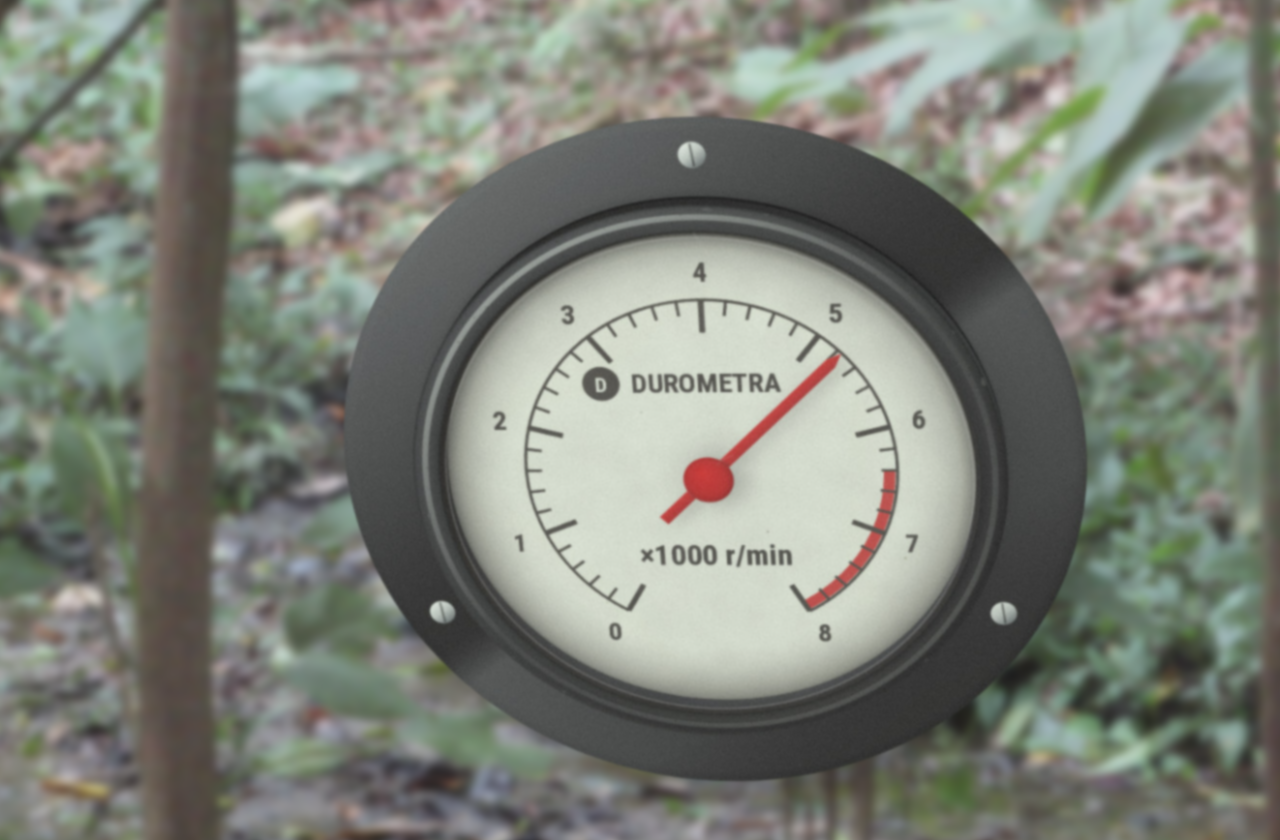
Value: rpm 5200
